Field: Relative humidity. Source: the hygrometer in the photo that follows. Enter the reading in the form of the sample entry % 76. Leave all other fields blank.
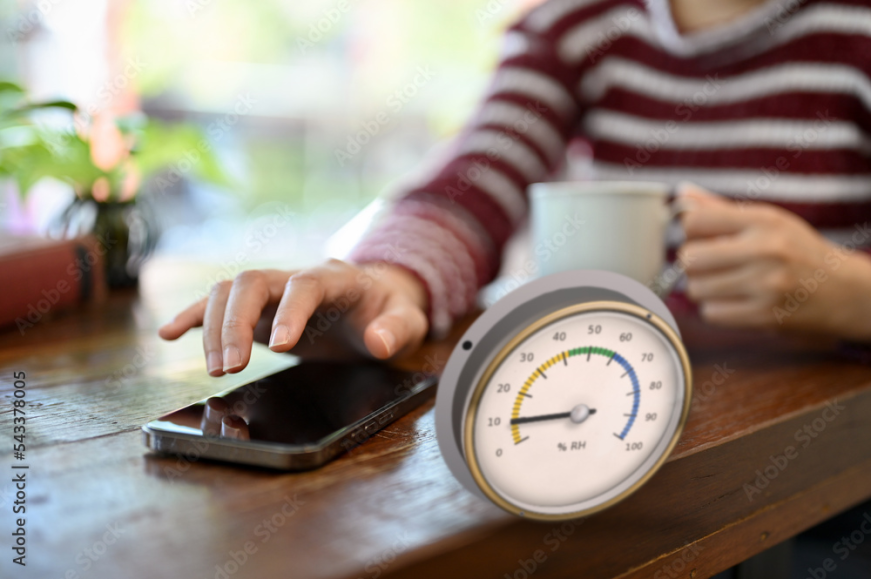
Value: % 10
